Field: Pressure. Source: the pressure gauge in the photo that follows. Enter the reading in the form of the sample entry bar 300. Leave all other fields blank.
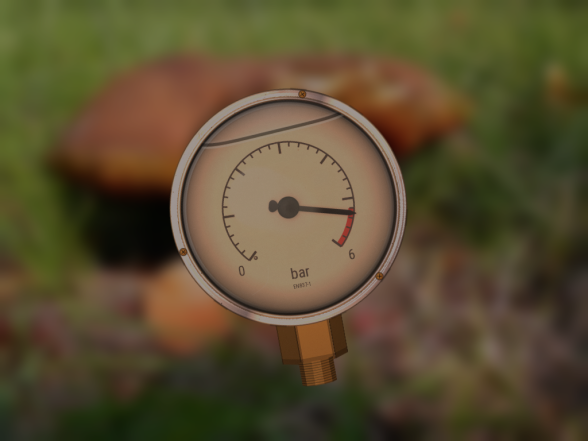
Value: bar 5.3
